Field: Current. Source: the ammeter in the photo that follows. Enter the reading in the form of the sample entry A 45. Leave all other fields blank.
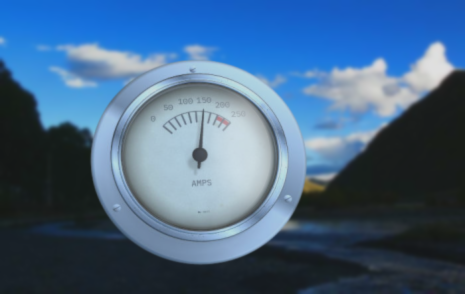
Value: A 150
